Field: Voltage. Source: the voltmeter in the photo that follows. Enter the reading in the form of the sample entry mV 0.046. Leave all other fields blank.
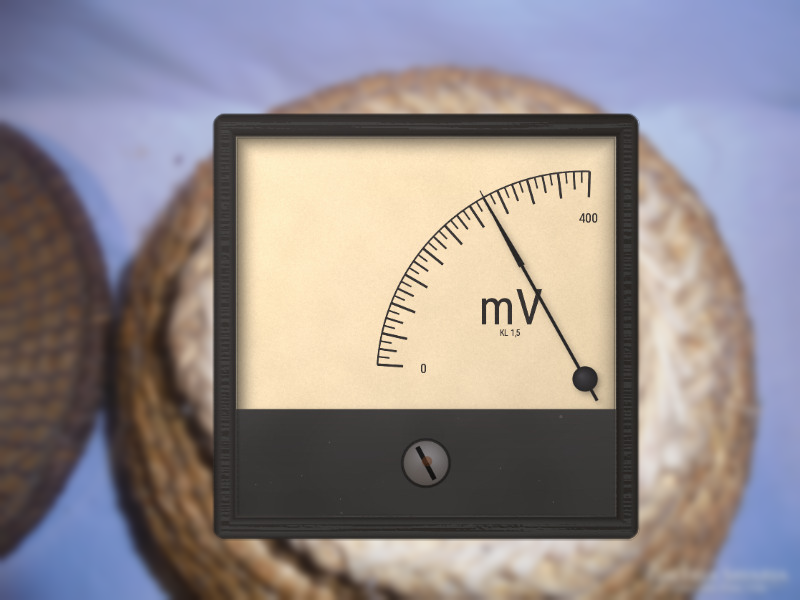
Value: mV 260
